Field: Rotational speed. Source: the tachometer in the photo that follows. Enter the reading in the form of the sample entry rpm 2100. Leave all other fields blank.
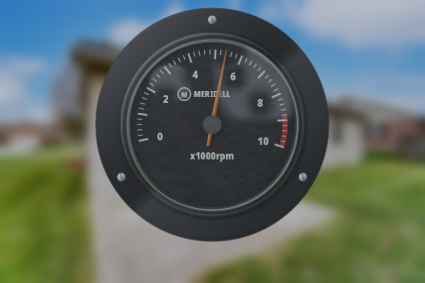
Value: rpm 5400
